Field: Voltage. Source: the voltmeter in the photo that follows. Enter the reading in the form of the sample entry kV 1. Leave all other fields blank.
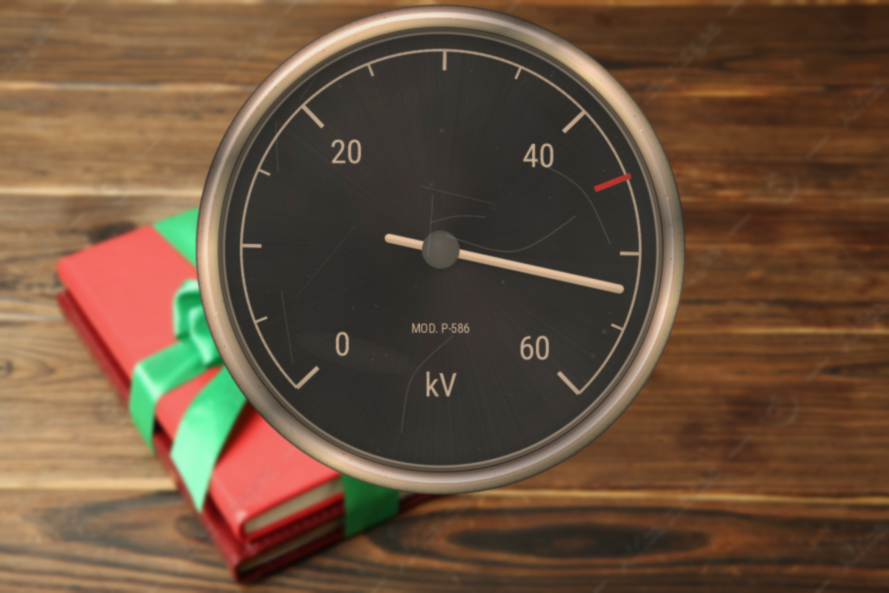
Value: kV 52.5
